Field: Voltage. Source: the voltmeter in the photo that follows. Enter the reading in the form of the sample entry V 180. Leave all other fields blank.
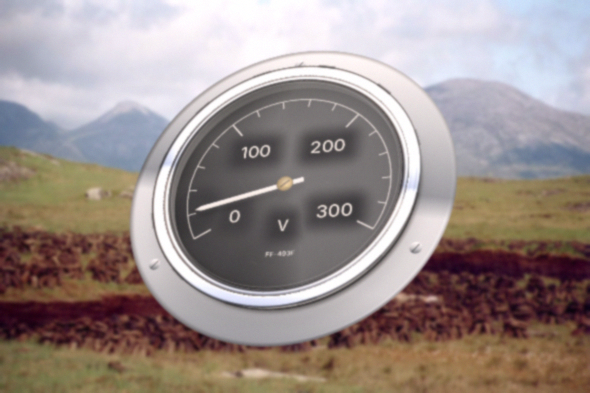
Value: V 20
